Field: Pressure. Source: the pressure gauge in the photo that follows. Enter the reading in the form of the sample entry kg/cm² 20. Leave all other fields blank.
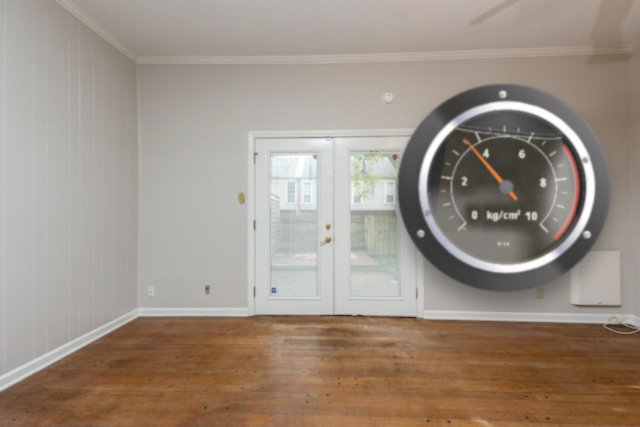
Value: kg/cm² 3.5
